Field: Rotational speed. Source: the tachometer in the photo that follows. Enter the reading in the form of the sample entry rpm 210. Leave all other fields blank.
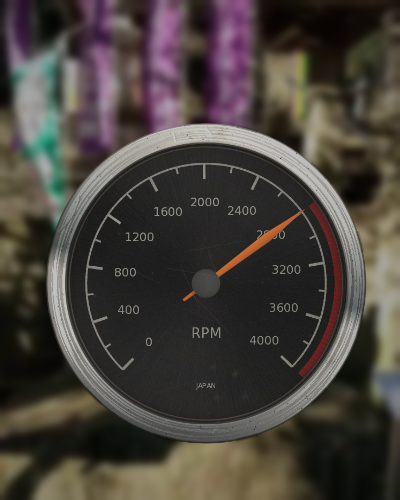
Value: rpm 2800
